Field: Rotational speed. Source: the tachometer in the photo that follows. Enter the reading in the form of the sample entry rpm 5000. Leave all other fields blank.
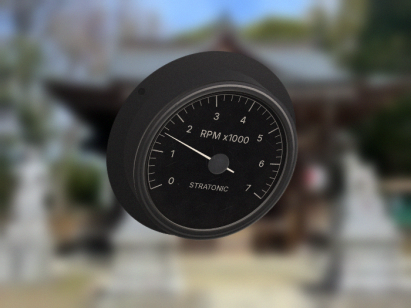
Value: rpm 1500
